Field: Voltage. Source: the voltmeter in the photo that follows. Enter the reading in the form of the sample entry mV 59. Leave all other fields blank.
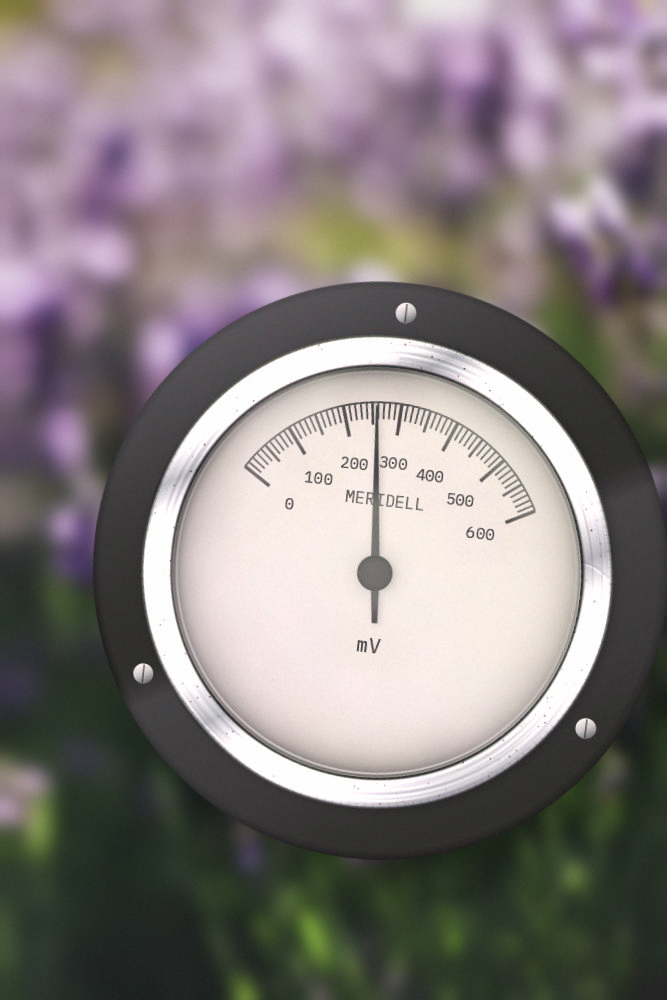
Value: mV 260
